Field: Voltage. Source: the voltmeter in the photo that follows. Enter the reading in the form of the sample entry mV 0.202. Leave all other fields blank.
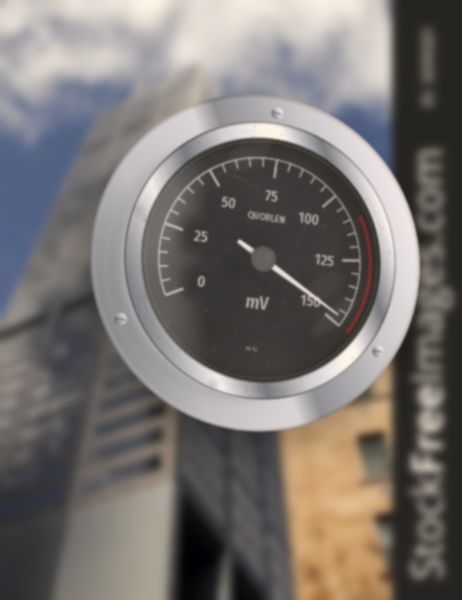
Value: mV 147.5
